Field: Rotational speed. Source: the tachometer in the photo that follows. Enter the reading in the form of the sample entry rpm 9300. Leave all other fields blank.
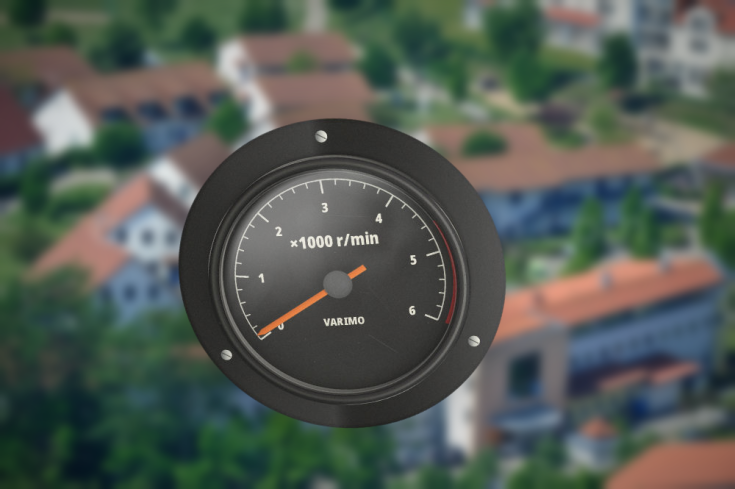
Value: rpm 100
